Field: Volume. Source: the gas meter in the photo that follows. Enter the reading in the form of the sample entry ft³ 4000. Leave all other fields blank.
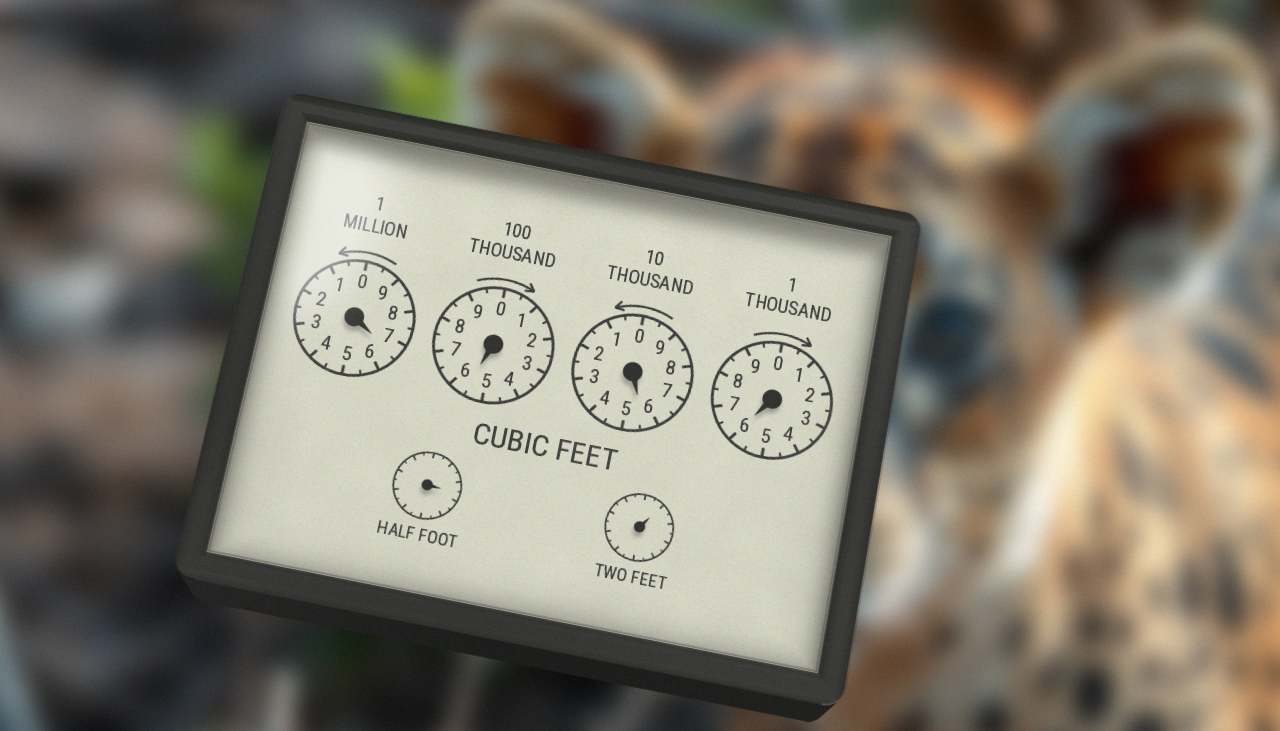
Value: ft³ 655600
